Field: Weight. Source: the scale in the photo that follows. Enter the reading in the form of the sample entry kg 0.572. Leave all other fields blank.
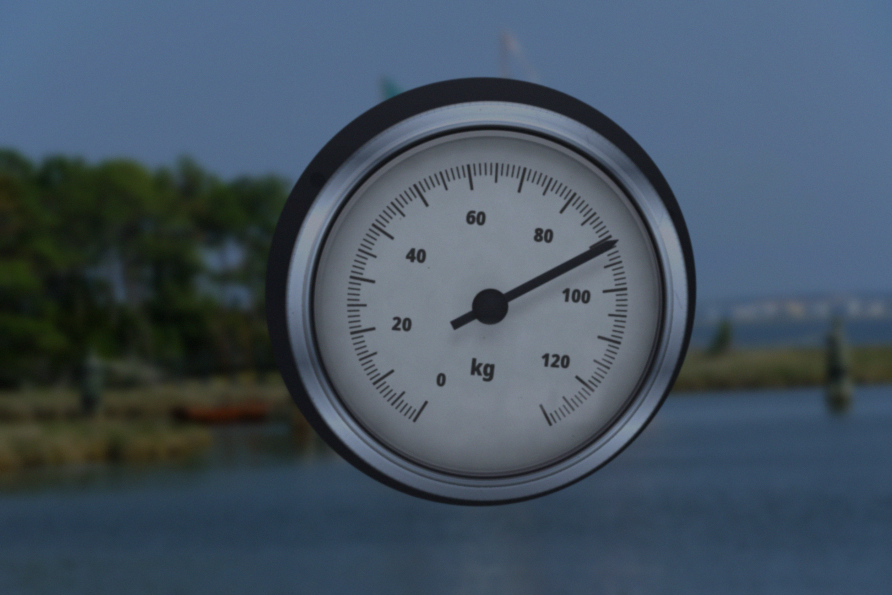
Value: kg 91
